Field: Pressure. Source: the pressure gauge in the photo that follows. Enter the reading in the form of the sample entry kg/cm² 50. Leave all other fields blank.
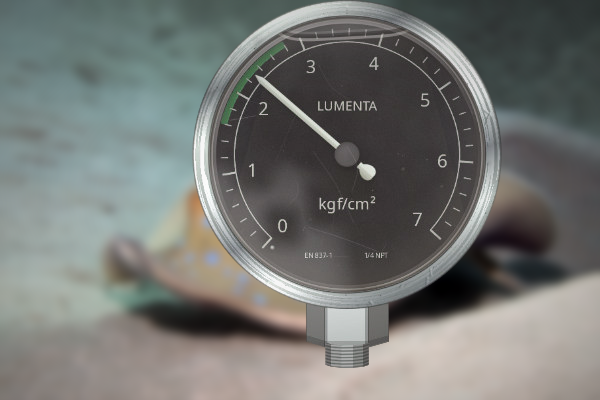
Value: kg/cm² 2.3
